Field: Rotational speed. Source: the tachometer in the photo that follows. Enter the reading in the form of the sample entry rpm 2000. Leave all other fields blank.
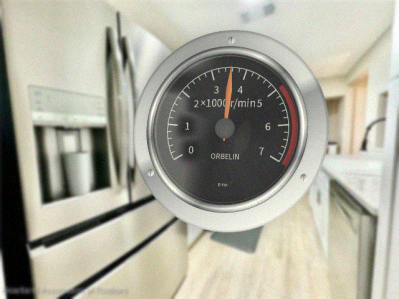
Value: rpm 3600
